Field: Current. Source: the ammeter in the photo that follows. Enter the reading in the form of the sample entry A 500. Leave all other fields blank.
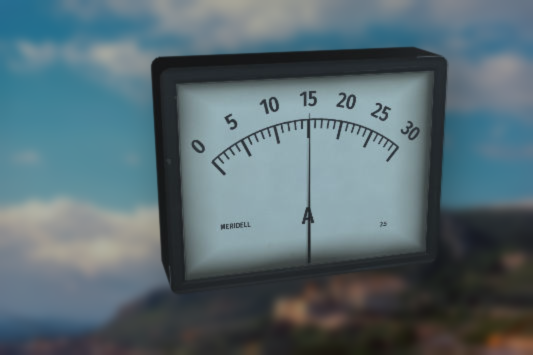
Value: A 15
